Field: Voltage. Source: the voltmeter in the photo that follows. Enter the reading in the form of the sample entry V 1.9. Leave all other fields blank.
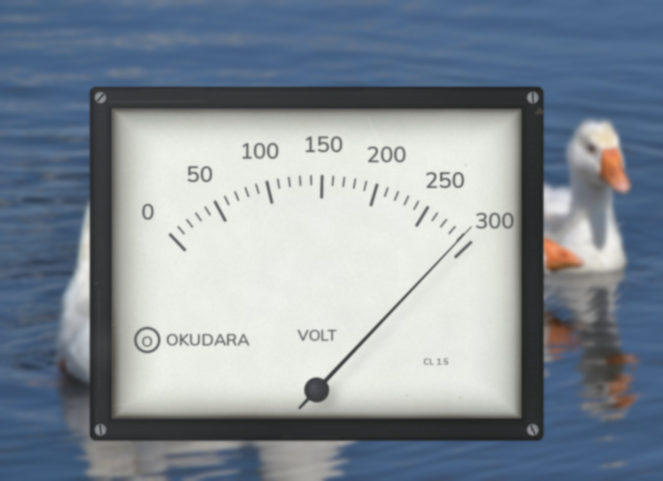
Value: V 290
